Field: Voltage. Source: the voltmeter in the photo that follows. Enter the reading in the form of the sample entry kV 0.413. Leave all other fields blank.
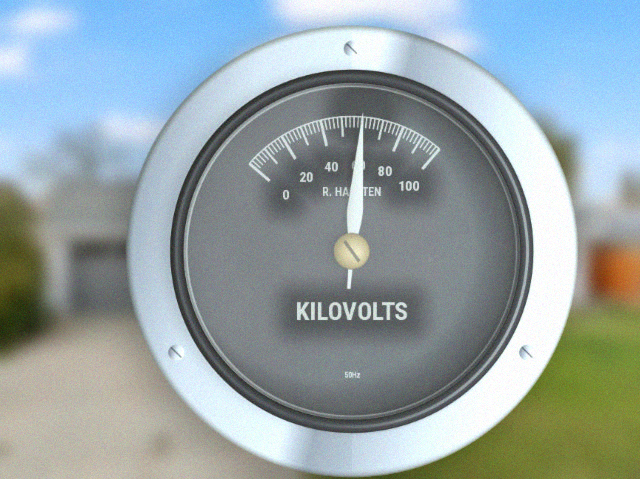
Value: kV 60
